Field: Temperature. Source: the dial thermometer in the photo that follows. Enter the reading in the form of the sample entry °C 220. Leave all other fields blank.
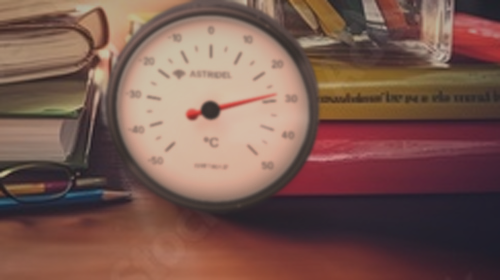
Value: °C 27.5
